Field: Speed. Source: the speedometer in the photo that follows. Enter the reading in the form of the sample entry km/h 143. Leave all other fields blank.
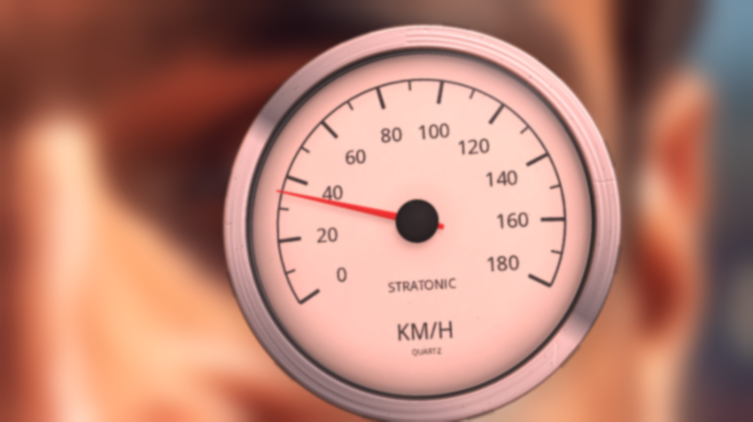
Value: km/h 35
